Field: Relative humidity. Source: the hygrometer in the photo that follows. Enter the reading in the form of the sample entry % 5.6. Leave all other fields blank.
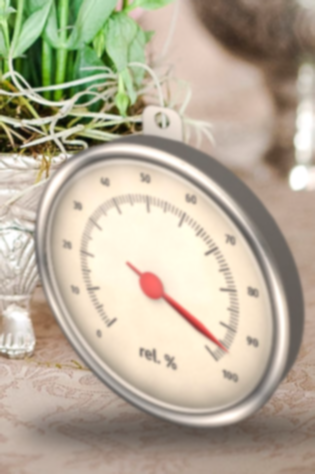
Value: % 95
